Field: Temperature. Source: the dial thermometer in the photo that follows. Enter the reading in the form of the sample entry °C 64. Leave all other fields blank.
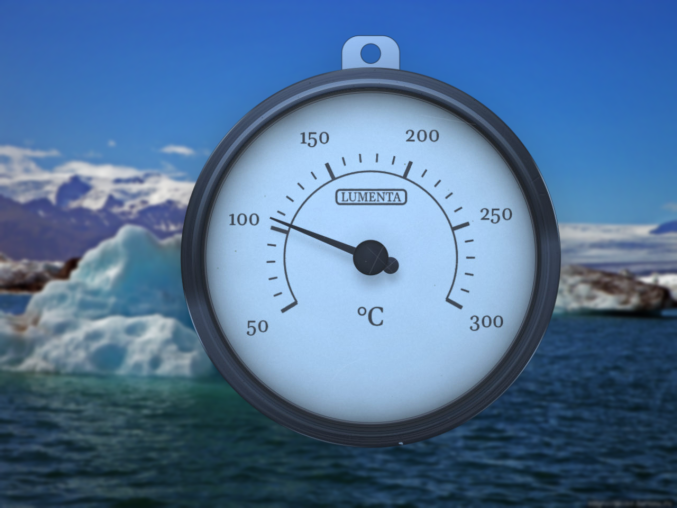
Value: °C 105
